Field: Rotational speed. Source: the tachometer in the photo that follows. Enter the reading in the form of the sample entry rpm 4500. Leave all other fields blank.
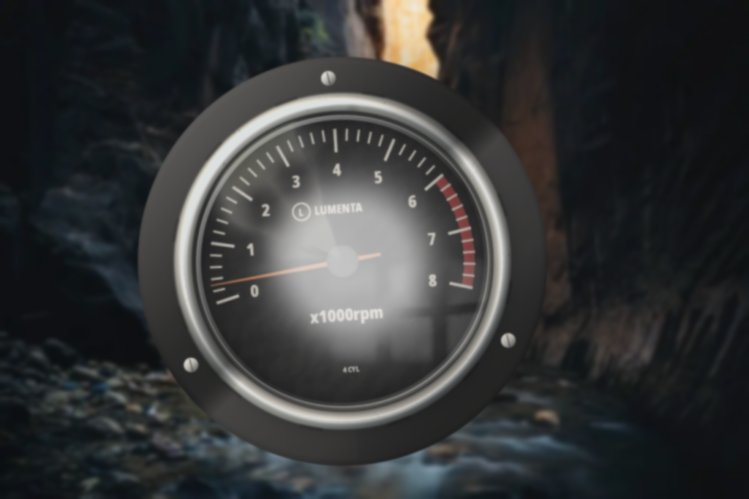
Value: rpm 300
